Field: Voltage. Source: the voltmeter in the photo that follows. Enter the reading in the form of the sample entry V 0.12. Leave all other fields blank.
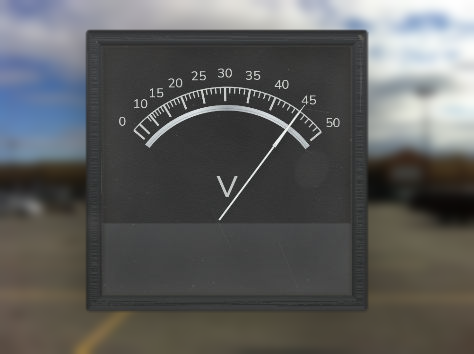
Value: V 45
